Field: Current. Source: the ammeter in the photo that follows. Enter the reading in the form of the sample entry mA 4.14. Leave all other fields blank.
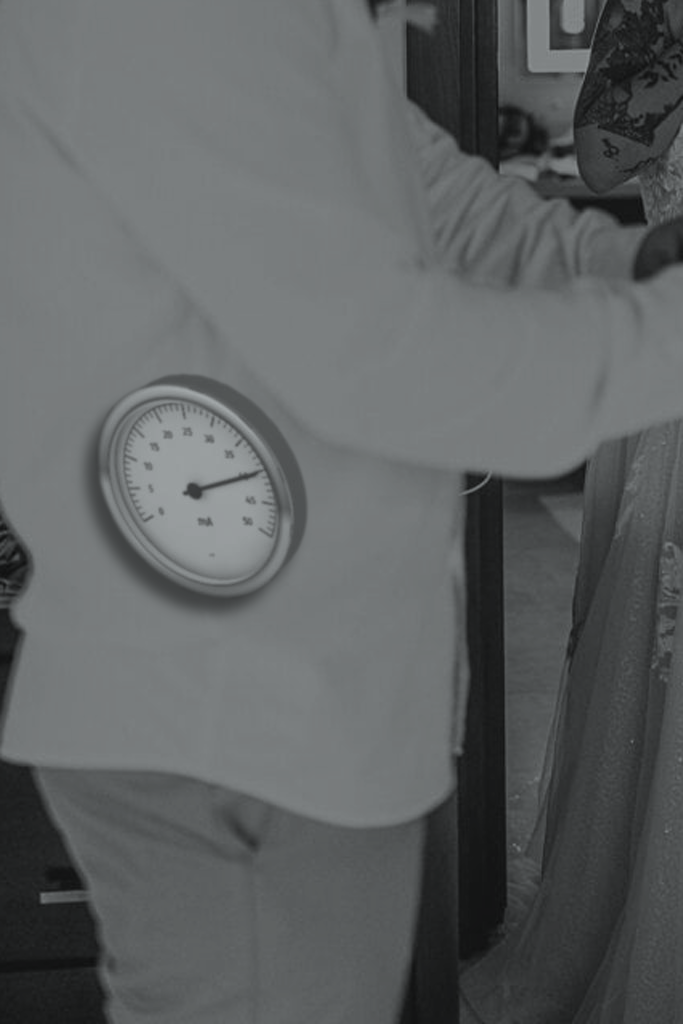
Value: mA 40
